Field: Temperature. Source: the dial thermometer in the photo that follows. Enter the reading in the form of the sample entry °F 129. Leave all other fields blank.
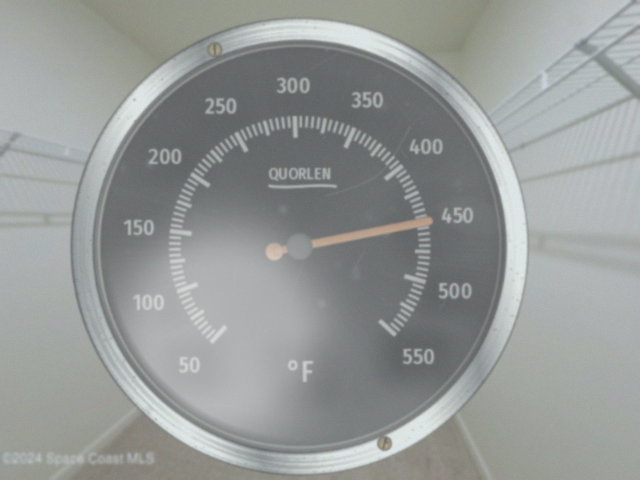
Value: °F 450
